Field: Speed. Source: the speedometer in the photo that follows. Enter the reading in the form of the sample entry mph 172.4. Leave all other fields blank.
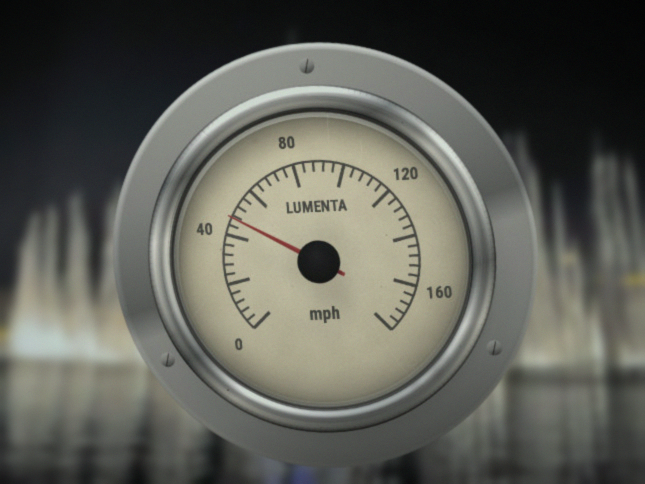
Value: mph 48
